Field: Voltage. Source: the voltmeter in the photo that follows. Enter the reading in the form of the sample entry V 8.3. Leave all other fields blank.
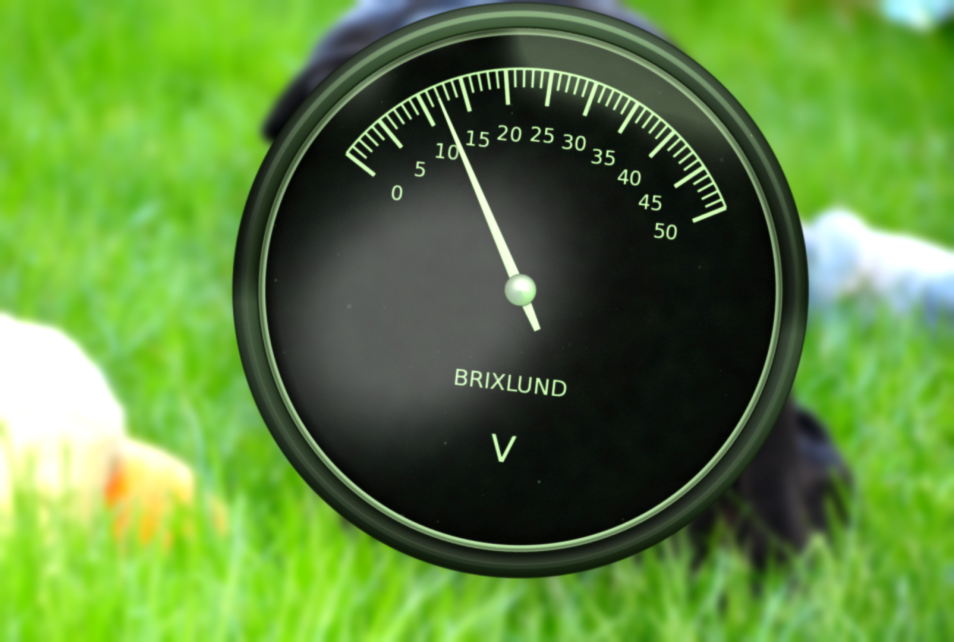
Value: V 12
